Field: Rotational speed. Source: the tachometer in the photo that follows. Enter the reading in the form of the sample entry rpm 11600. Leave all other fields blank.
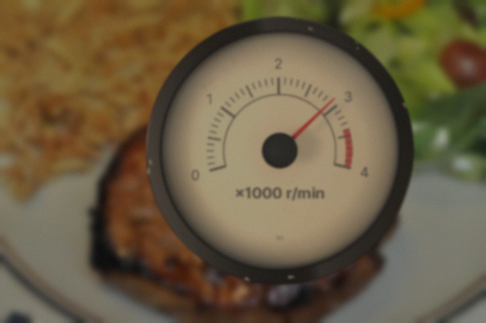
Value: rpm 2900
